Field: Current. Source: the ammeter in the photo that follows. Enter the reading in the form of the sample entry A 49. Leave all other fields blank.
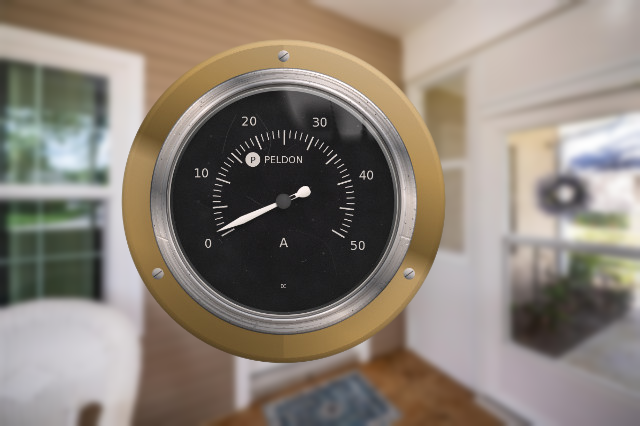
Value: A 1
